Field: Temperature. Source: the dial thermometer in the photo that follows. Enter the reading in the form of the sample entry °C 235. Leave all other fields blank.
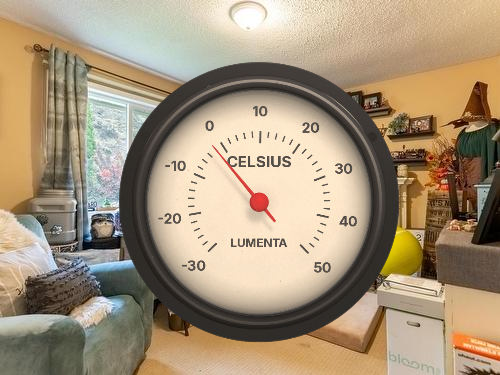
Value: °C -2
